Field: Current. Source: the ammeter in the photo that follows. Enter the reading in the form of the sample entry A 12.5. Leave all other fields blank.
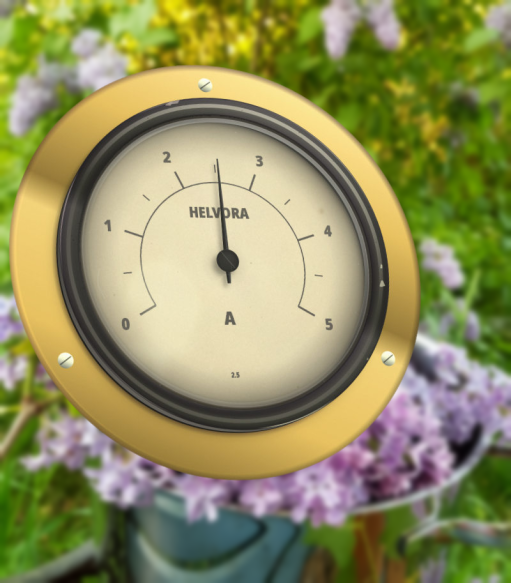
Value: A 2.5
